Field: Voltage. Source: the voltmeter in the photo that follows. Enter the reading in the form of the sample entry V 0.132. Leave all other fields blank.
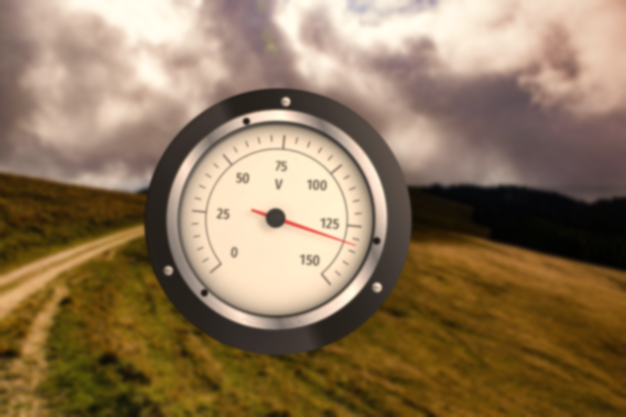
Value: V 132.5
